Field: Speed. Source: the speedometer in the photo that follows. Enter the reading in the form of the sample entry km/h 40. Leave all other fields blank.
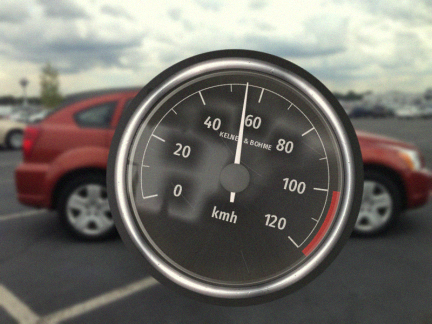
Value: km/h 55
